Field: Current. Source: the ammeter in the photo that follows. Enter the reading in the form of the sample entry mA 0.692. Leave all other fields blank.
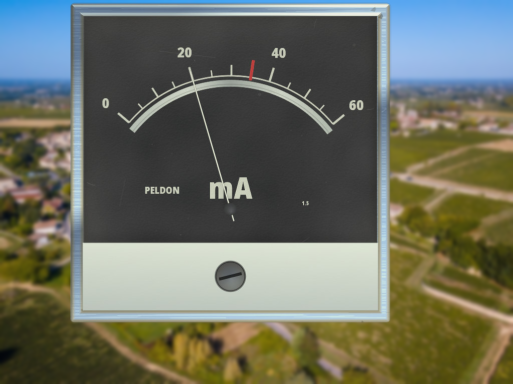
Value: mA 20
